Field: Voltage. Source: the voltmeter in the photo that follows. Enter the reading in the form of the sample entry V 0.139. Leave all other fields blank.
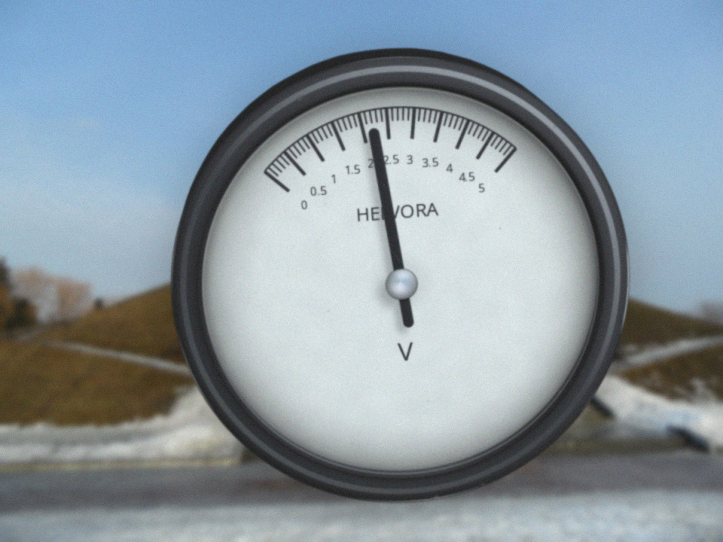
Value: V 2.2
